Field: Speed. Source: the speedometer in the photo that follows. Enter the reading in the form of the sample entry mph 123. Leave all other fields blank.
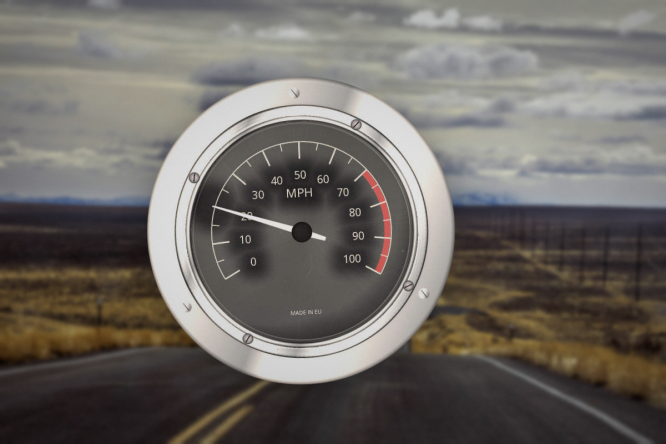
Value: mph 20
